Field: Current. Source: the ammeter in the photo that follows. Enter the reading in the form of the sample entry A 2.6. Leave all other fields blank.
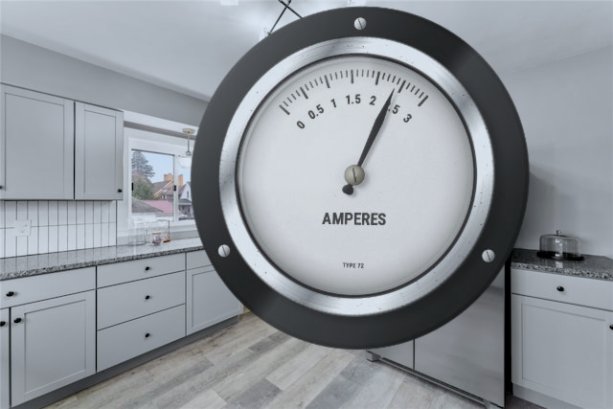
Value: A 2.4
